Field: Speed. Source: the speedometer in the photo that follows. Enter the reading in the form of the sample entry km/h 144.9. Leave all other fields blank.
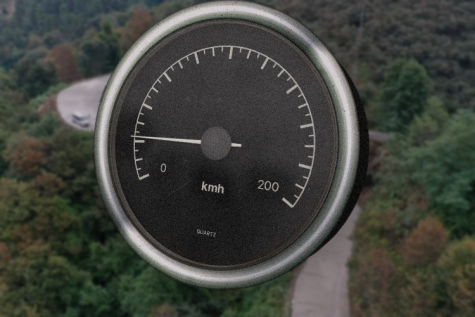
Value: km/h 22.5
